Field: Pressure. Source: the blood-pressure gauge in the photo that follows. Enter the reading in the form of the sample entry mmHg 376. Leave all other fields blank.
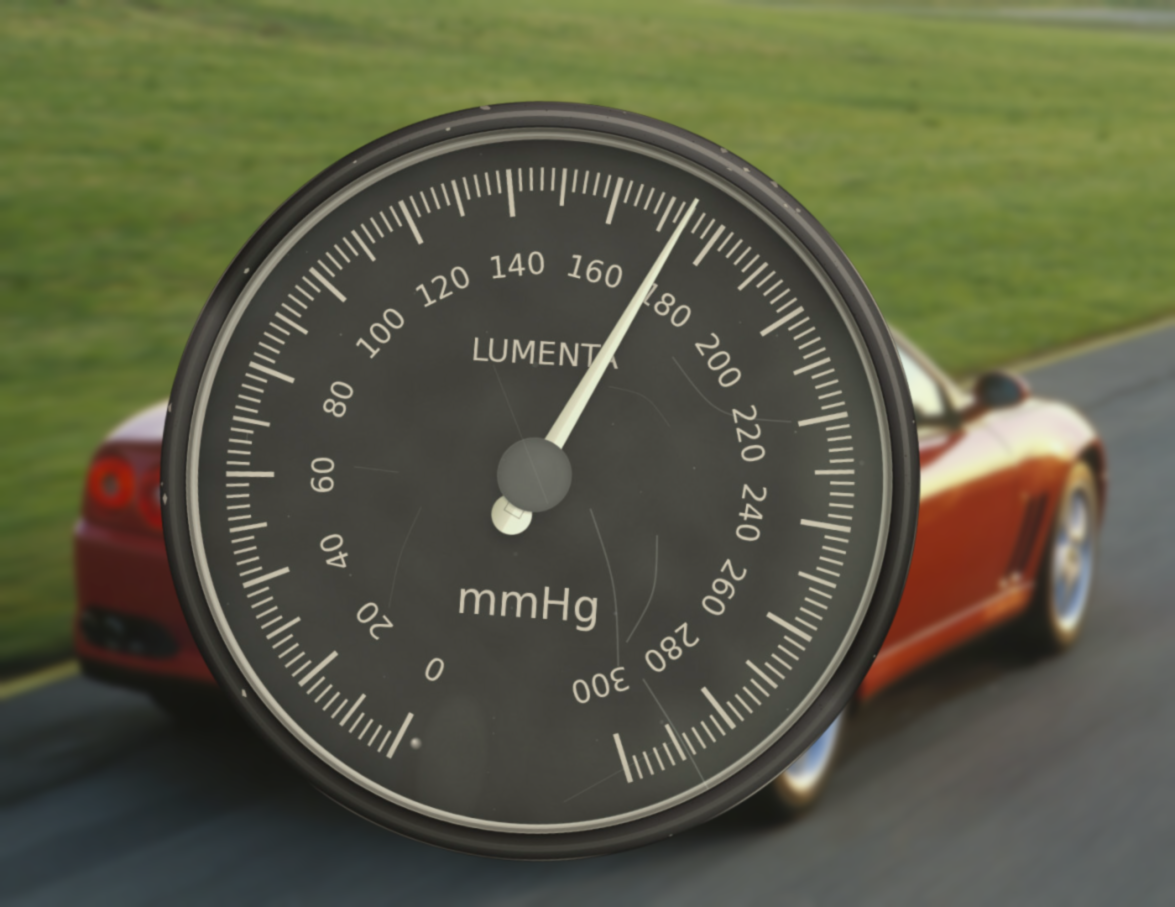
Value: mmHg 174
